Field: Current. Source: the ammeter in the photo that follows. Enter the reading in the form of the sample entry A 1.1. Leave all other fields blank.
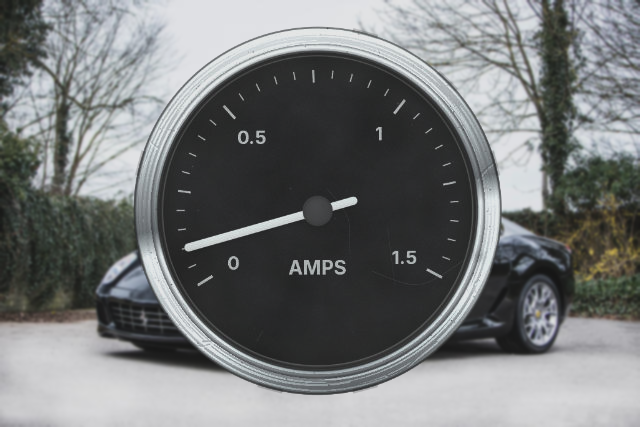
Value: A 0.1
